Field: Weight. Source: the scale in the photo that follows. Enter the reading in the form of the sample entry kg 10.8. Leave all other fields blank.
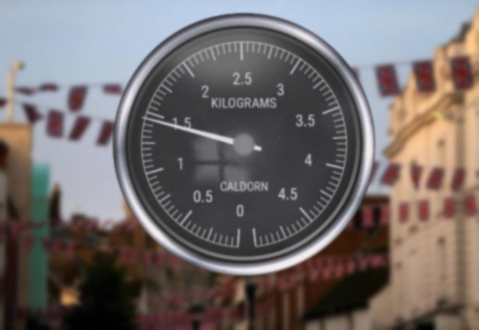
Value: kg 1.45
